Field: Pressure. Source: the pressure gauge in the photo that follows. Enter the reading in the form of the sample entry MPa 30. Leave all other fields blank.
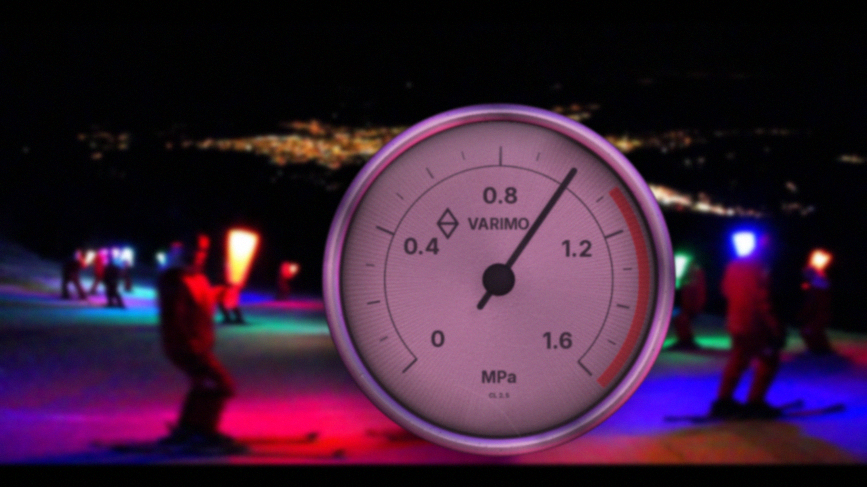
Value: MPa 1
